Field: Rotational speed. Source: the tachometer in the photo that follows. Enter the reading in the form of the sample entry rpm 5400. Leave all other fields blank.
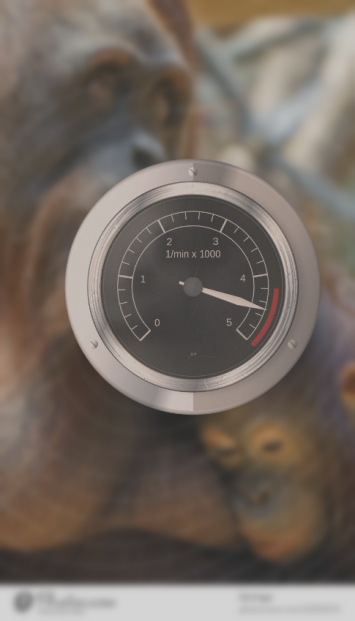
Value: rpm 4500
